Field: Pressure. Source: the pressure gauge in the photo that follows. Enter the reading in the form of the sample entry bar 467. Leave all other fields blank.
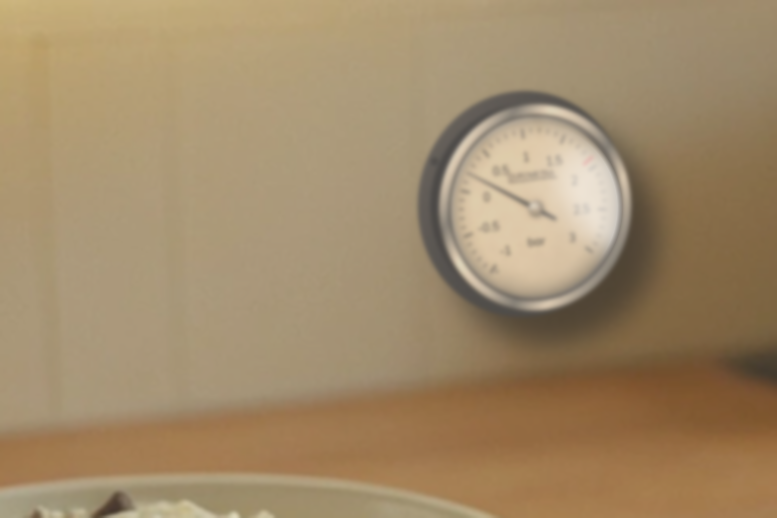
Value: bar 0.2
